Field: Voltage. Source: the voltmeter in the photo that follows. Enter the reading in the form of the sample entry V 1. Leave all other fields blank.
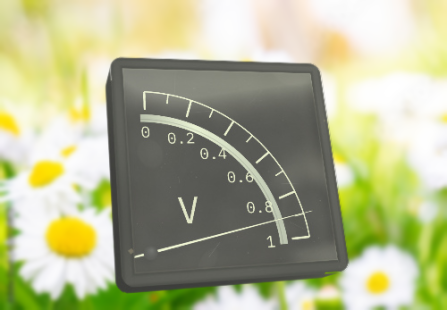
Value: V 0.9
